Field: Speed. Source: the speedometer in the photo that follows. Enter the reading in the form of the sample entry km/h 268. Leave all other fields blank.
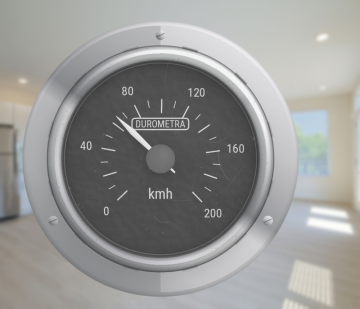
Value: km/h 65
